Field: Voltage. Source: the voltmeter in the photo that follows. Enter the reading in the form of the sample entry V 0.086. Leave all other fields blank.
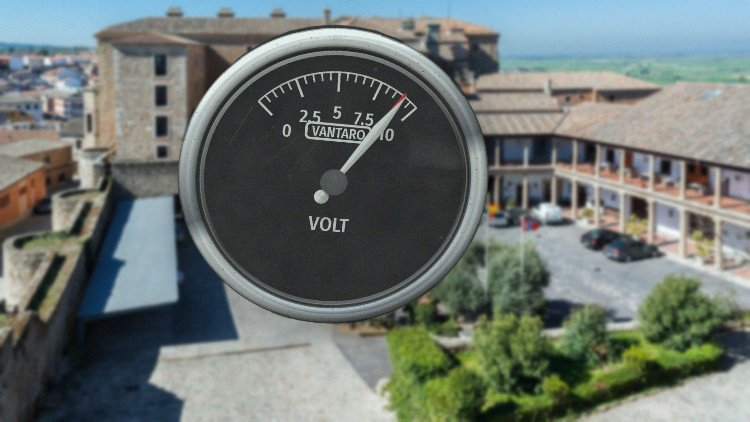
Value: V 9
